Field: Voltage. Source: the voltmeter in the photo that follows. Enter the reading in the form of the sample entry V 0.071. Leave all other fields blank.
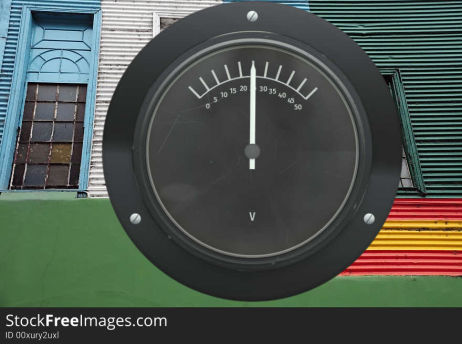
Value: V 25
